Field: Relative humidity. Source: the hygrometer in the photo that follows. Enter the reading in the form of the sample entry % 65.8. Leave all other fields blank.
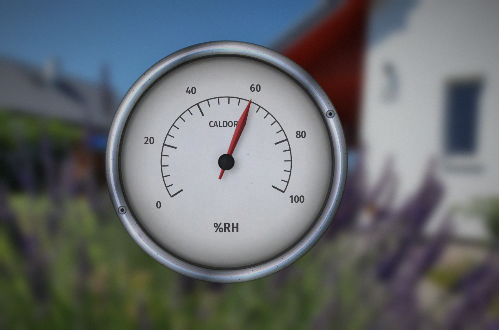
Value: % 60
